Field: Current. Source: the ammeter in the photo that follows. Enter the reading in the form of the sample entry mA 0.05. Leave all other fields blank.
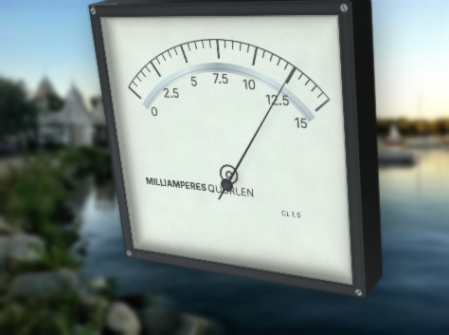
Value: mA 12.5
